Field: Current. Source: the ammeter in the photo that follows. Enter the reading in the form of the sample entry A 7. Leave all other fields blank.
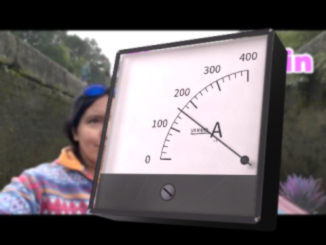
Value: A 160
